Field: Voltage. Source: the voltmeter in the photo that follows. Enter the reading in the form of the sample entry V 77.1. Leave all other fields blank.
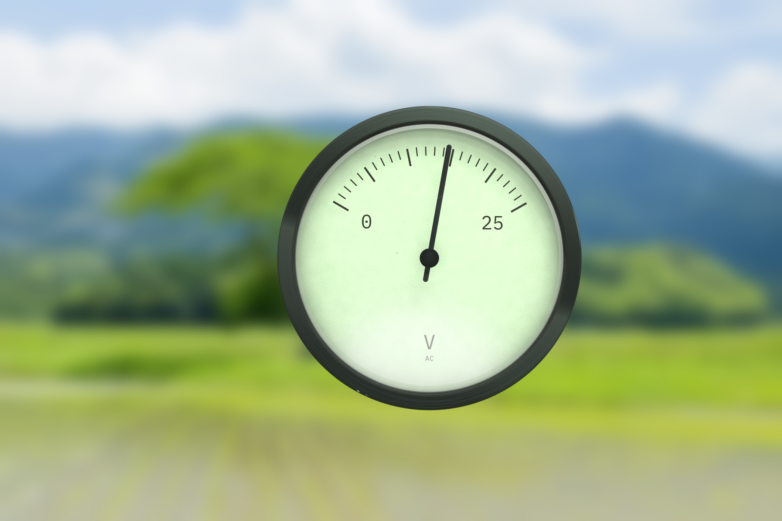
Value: V 14.5
